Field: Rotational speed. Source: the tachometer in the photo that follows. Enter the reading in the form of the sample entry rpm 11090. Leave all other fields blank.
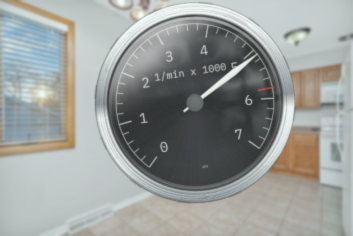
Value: rpm 5100
